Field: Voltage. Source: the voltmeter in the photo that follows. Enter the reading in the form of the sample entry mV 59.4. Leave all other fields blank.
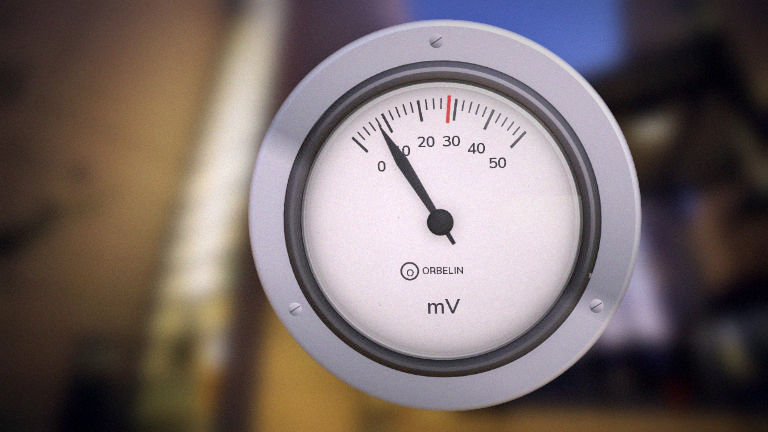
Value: mV 8
